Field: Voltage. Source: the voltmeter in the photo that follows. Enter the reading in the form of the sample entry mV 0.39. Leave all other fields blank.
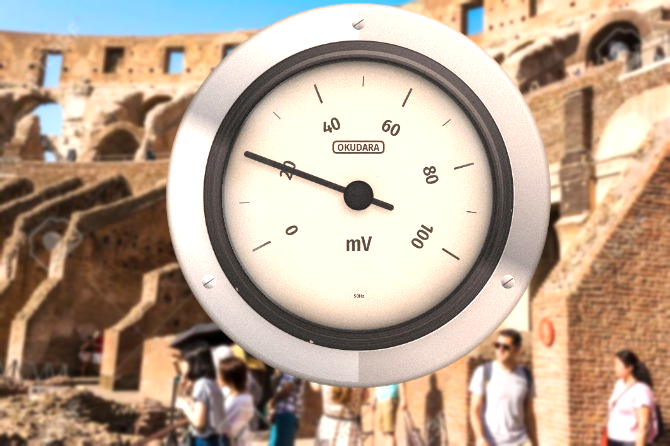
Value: mV 20
